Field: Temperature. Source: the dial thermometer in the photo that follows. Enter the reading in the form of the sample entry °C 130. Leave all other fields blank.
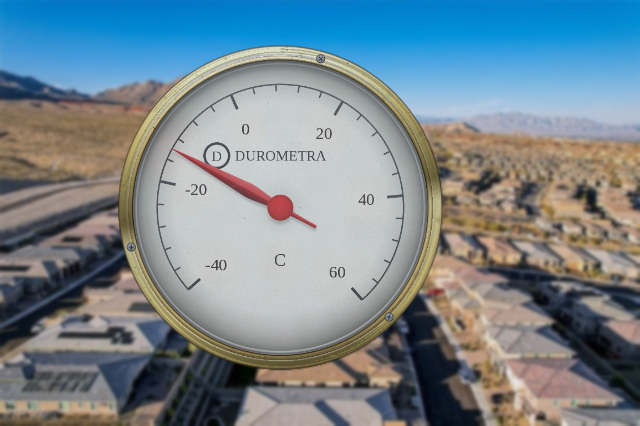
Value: °C -14
